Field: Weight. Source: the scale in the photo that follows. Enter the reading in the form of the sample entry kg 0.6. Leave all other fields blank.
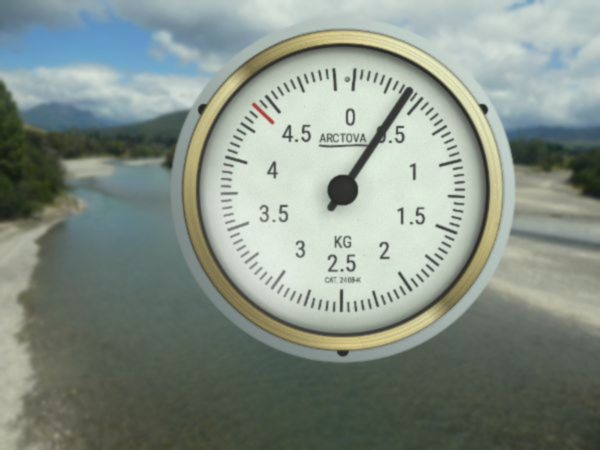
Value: kg 0.4
